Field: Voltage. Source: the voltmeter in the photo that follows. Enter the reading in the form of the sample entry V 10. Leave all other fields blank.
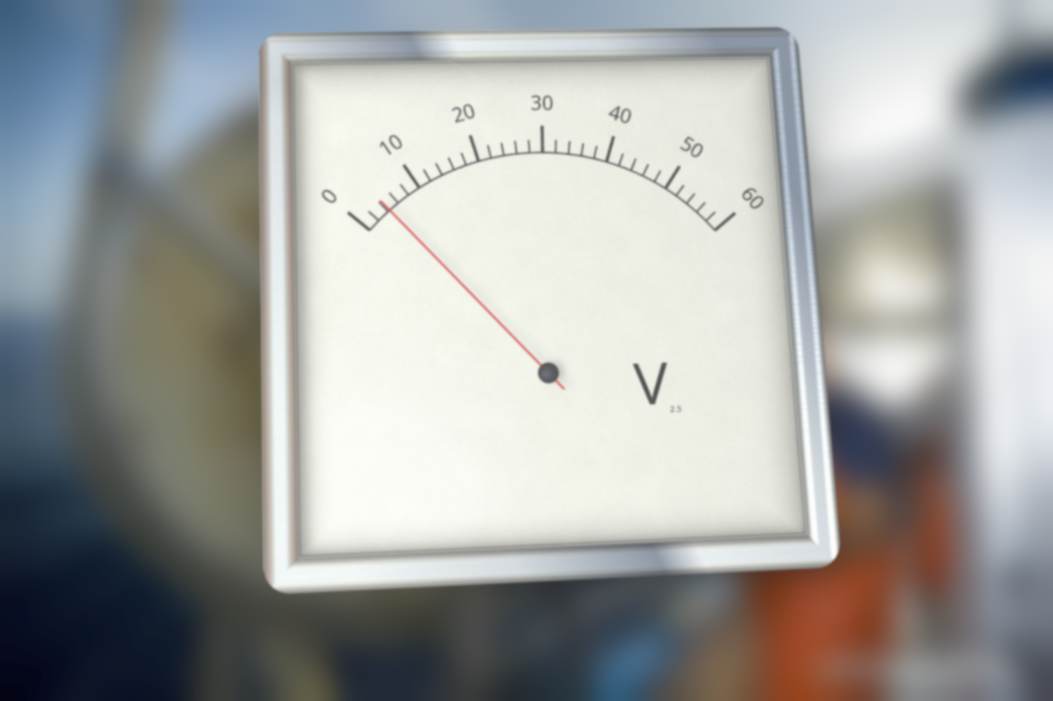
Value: V 4
